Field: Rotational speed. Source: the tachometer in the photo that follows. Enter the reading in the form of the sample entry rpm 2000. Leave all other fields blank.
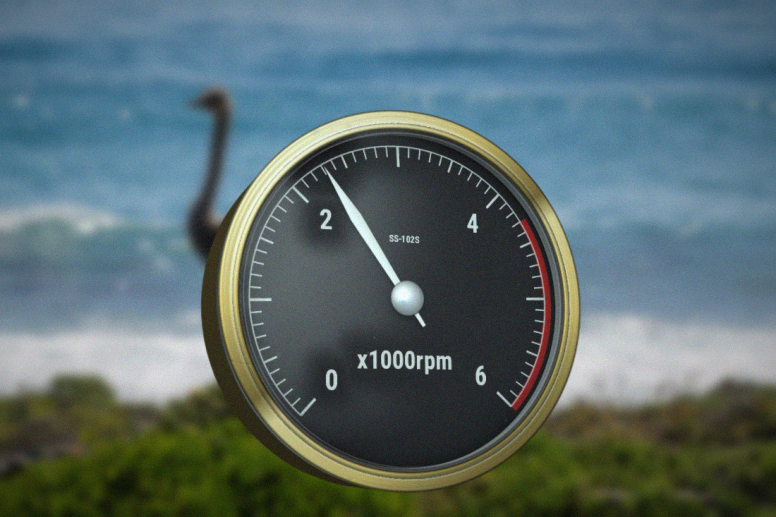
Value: rpm 2300
